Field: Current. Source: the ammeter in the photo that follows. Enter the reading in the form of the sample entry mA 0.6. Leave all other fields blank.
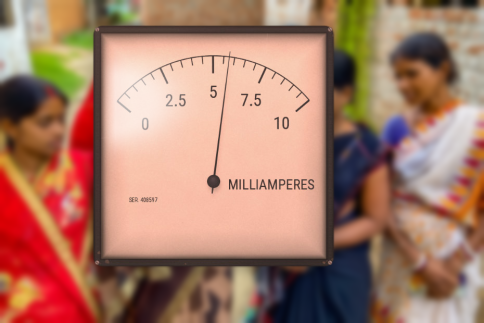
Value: mA 5.75
